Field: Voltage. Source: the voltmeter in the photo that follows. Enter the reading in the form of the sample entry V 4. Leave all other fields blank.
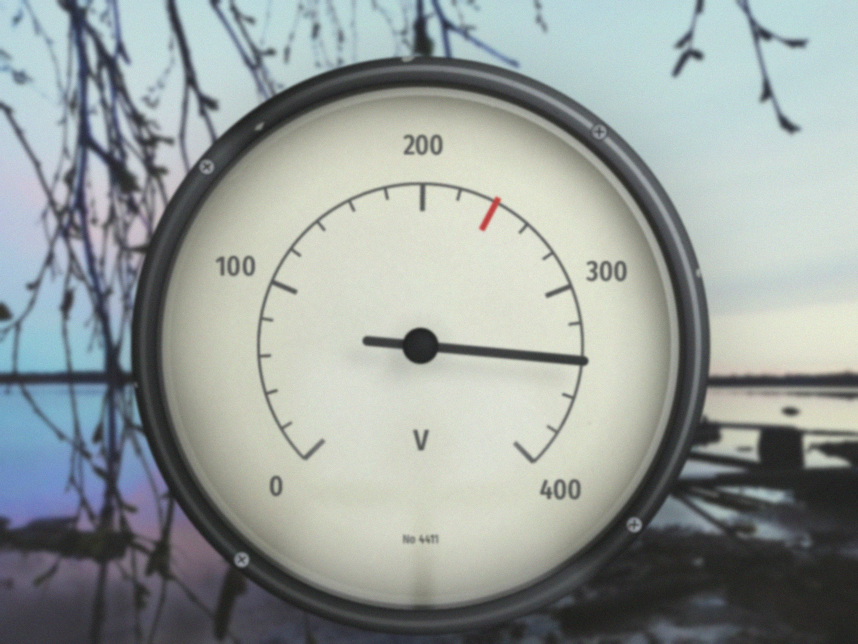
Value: V 340
